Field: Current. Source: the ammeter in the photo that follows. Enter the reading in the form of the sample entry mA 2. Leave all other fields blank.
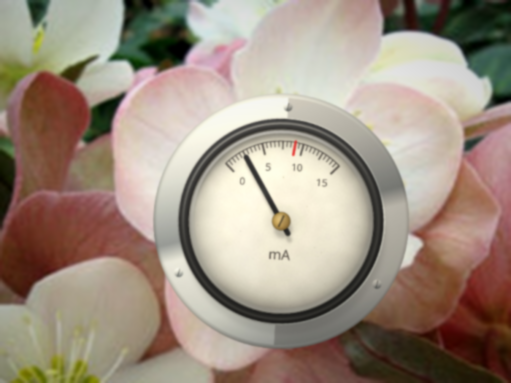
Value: mA 2.5
